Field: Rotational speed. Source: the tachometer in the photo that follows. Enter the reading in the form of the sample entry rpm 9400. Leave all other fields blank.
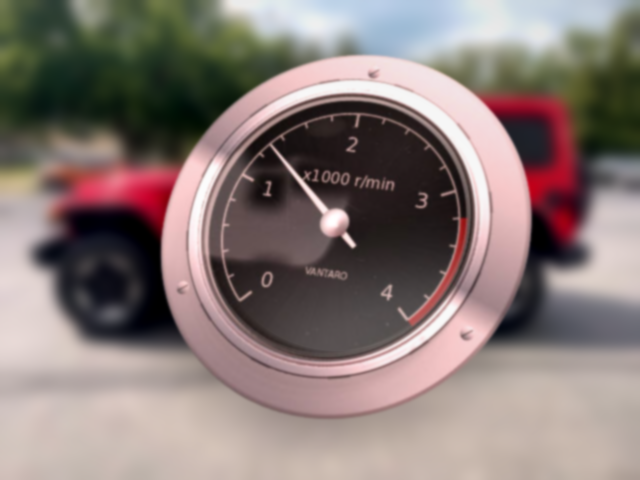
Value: rpm 1300
